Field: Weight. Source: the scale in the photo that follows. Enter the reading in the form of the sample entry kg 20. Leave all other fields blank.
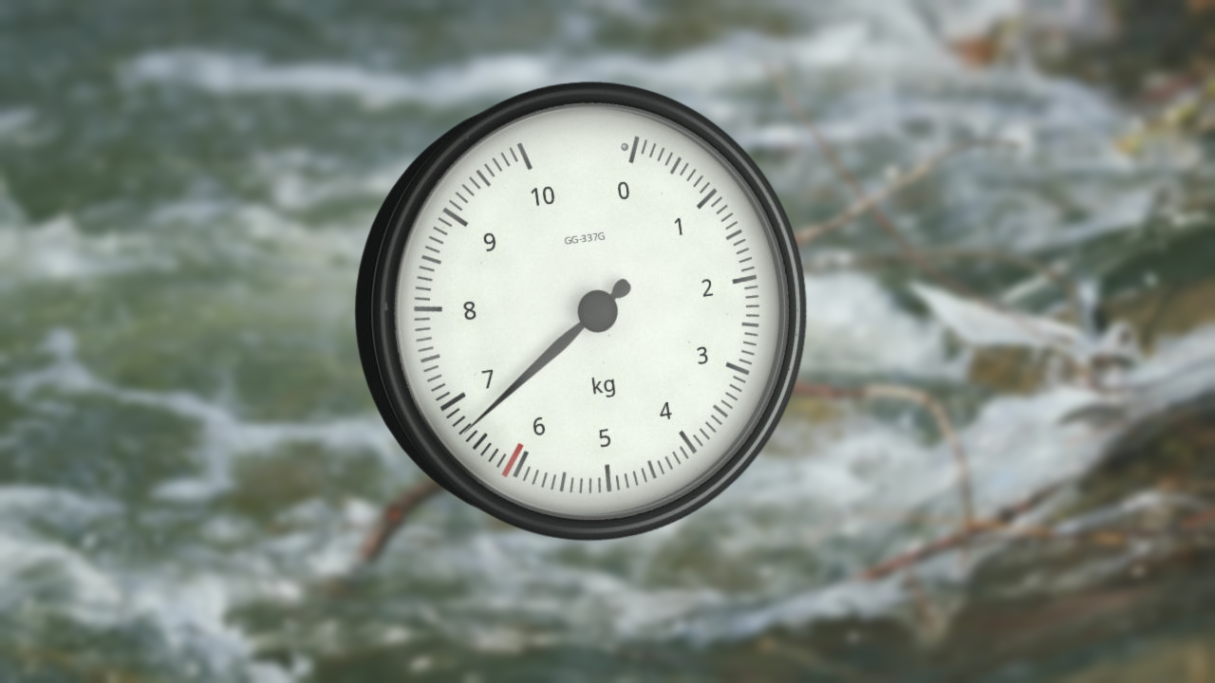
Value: kg 6.7
